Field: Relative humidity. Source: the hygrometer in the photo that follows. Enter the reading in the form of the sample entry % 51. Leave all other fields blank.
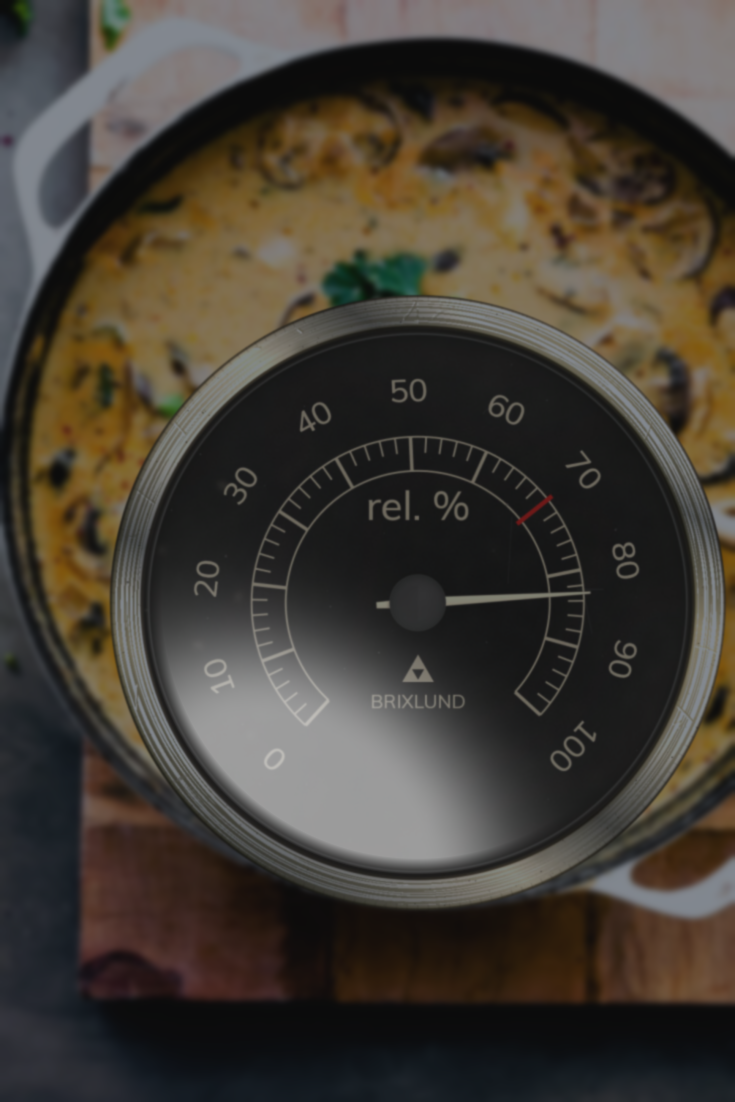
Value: % 83
